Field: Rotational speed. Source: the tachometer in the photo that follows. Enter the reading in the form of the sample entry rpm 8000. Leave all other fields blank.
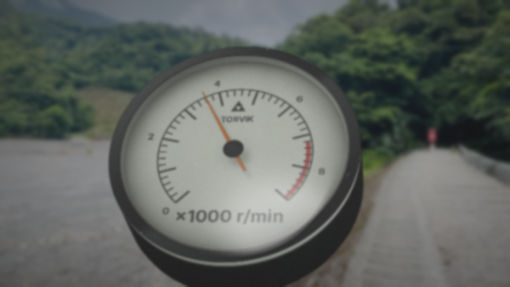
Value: rpm 3600
